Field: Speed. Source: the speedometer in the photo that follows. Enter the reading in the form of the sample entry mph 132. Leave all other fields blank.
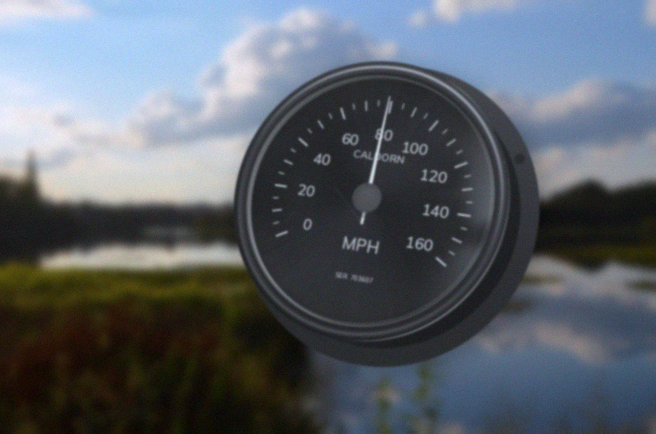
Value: mph 80
